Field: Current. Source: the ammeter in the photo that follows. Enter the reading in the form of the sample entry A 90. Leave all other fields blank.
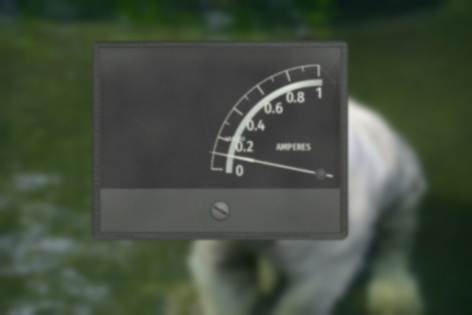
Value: A 0.1
